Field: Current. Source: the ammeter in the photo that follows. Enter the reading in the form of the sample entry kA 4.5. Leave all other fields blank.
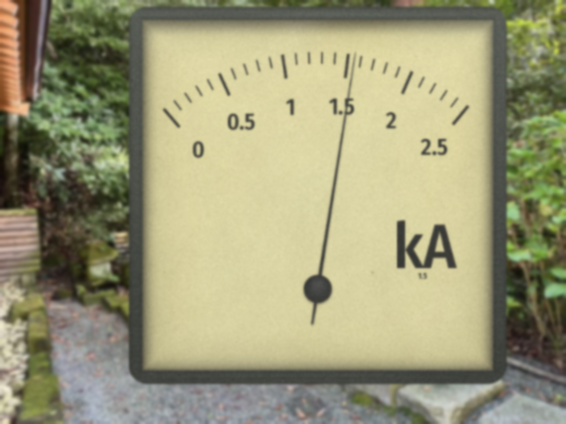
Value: kA 1.55
